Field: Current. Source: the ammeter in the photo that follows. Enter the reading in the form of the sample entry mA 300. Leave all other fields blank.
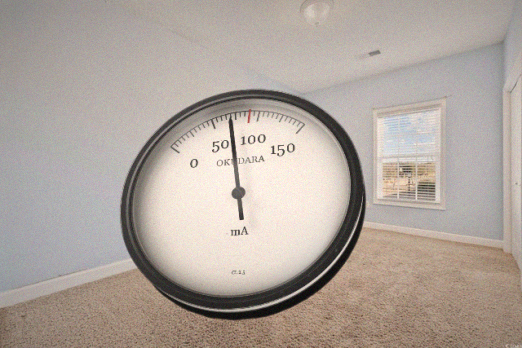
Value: mA 70
